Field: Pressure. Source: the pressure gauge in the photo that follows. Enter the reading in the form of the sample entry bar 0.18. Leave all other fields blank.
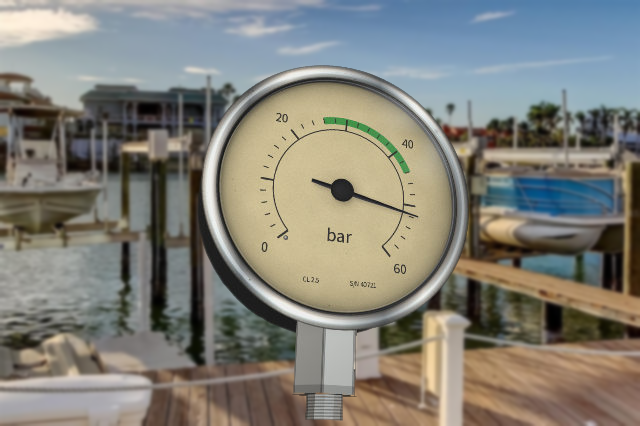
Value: bar 52
